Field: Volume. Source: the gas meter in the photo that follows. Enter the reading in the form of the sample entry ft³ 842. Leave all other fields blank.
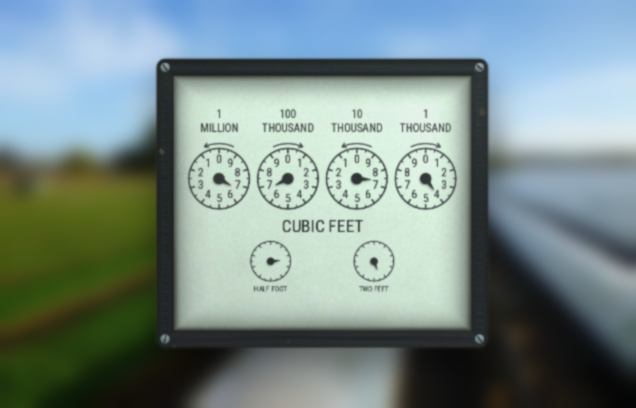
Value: ft³ 667400
